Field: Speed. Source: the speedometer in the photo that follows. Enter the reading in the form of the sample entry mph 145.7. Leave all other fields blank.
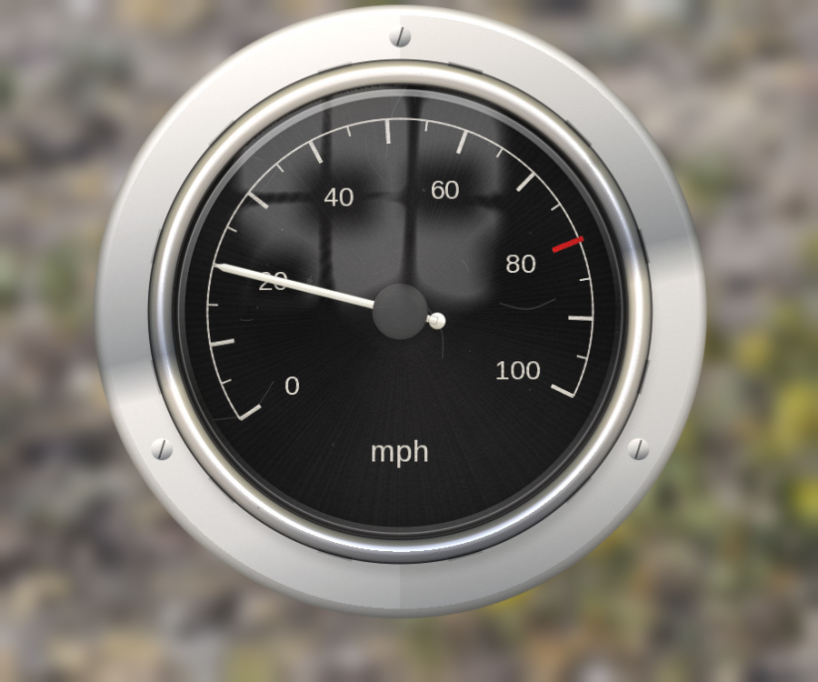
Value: mph 20
